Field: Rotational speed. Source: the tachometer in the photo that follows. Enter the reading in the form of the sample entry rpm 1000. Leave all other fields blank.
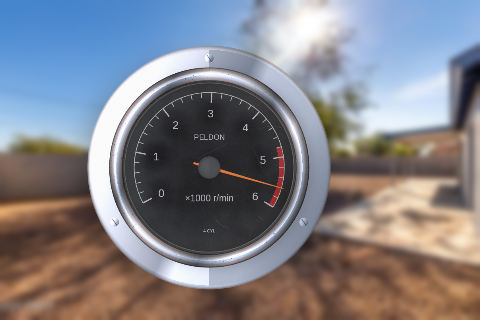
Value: rpm 5600
